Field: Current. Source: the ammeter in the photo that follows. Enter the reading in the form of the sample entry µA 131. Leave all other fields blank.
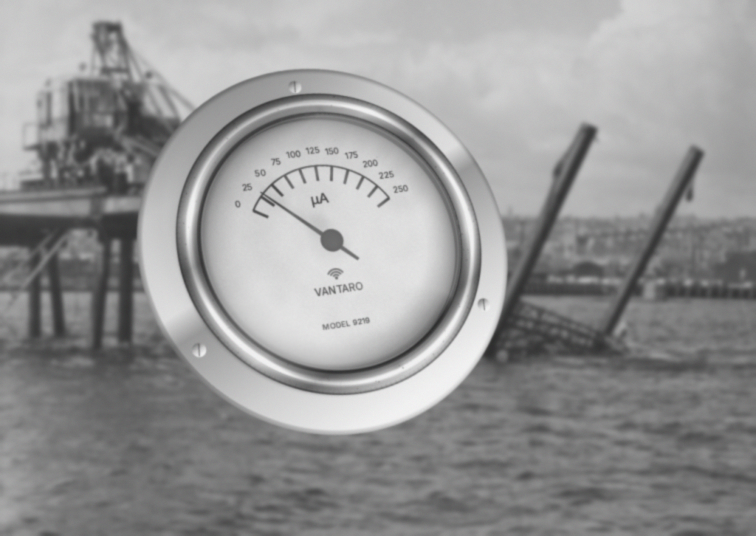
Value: µA 25
